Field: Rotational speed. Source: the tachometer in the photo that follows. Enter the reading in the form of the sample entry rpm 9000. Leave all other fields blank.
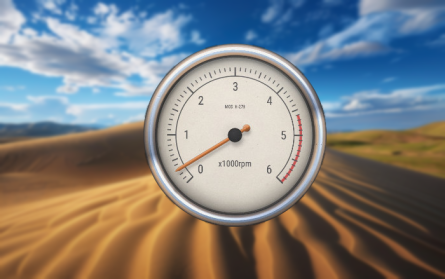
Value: rpm 300
